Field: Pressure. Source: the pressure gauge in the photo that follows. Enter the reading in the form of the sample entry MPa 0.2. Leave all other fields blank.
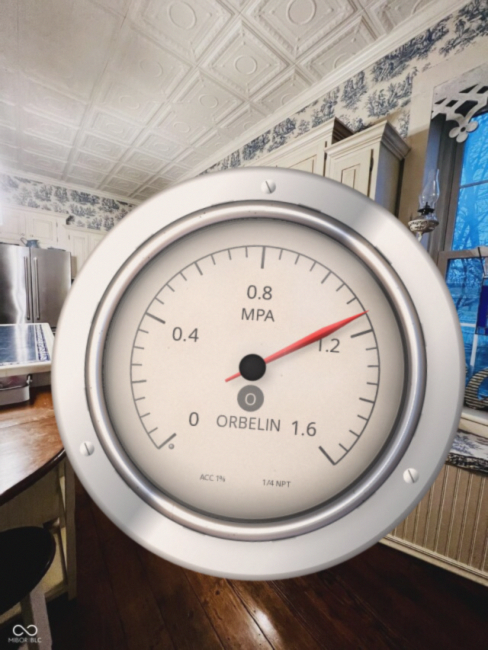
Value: MPa 1.15
